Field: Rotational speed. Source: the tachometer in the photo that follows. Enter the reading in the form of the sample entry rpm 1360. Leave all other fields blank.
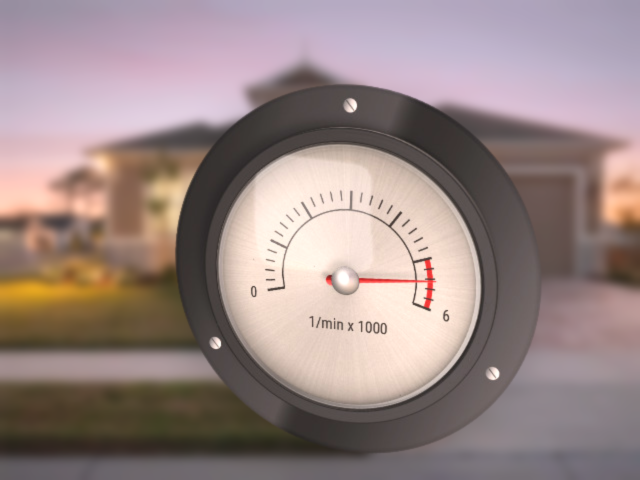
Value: rpm 5400
